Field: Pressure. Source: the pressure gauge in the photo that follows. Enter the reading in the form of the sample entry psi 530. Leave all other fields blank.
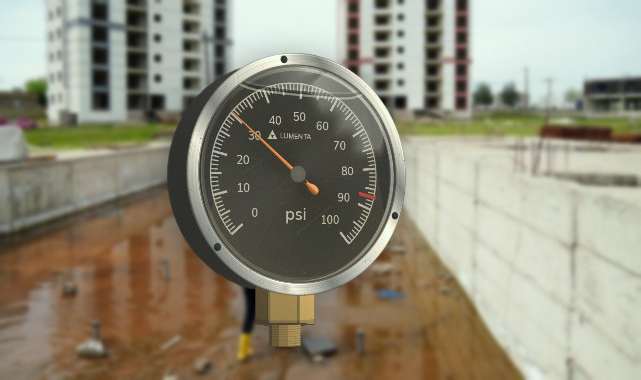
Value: psi 30
